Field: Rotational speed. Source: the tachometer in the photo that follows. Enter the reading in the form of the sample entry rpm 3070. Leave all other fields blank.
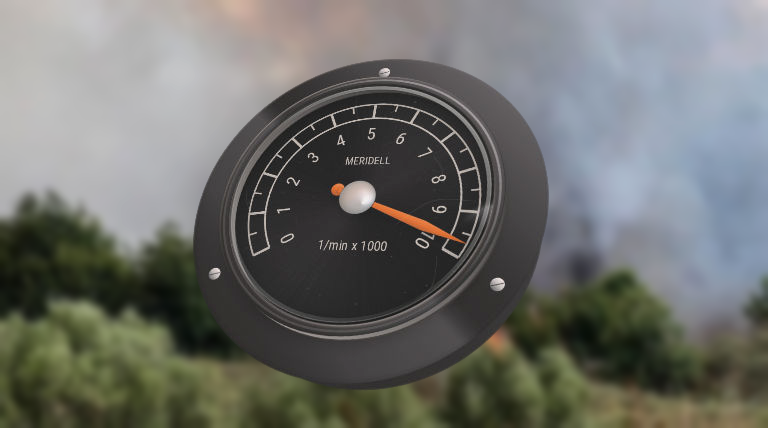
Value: rpm 9750
